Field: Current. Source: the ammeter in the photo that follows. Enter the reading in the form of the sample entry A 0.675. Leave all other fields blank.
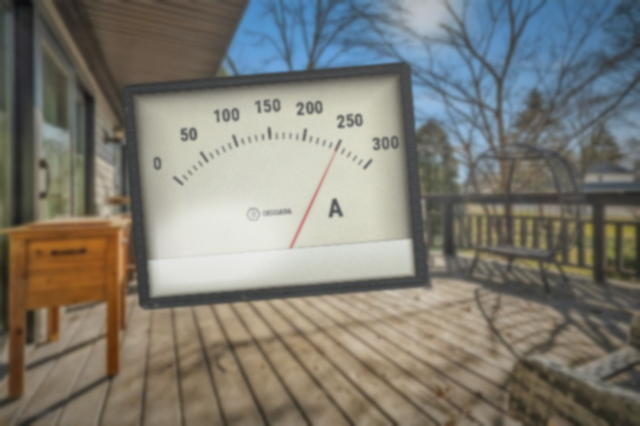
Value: A 250
